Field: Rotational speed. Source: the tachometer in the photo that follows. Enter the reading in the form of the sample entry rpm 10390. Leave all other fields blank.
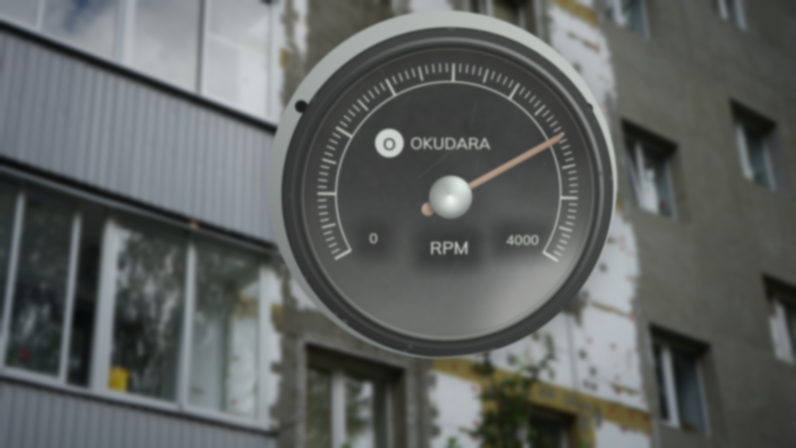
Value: rpm 3000
